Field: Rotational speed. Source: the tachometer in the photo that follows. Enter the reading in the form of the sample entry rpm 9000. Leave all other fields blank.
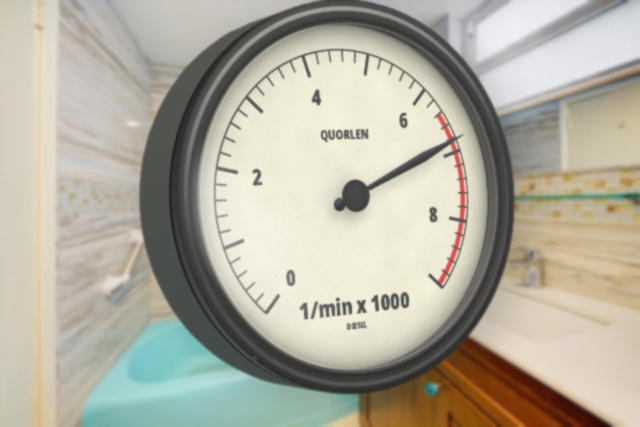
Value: rpm 6800
